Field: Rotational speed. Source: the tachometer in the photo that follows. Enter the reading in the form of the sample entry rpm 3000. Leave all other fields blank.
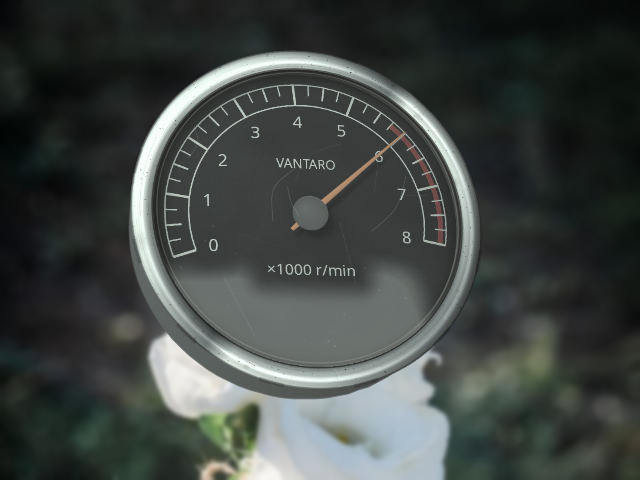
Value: rpm 6000
